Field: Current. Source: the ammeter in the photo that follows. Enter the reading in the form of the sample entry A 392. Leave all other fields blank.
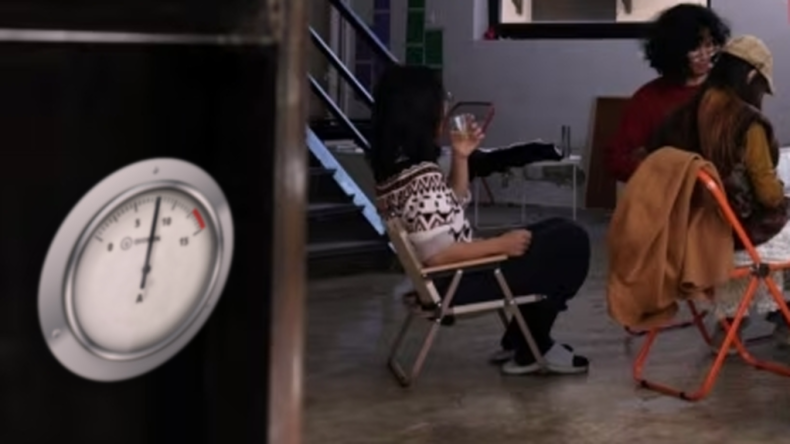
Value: A 7.5
